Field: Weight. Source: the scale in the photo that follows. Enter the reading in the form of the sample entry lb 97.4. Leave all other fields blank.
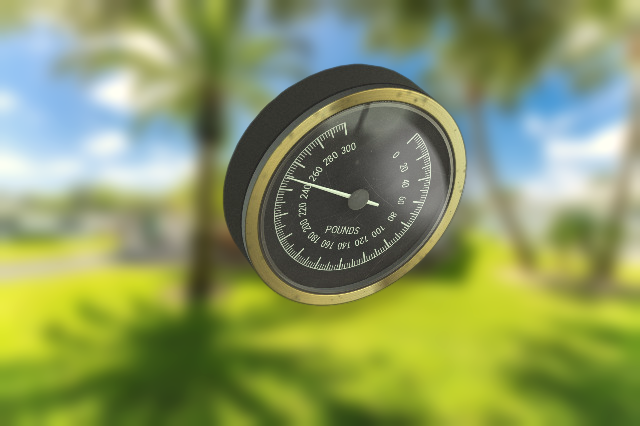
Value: lb 250
